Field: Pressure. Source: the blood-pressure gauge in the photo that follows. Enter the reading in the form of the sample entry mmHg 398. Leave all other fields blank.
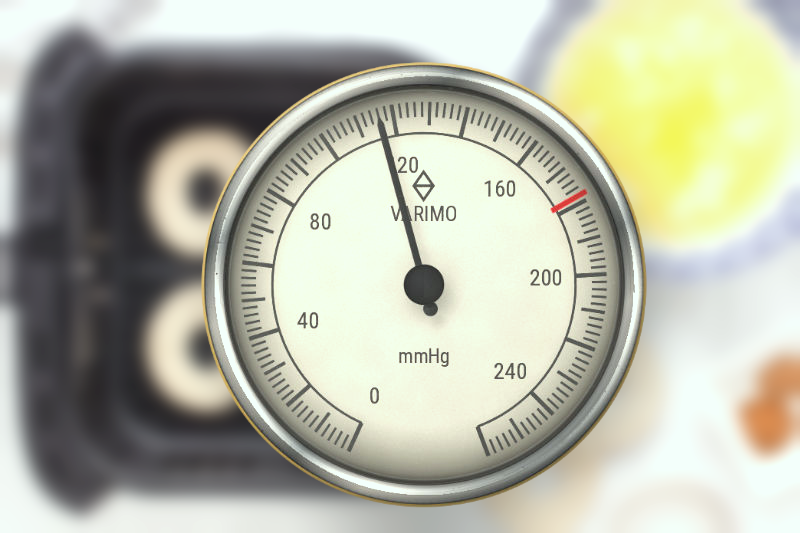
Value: mmHg 116
